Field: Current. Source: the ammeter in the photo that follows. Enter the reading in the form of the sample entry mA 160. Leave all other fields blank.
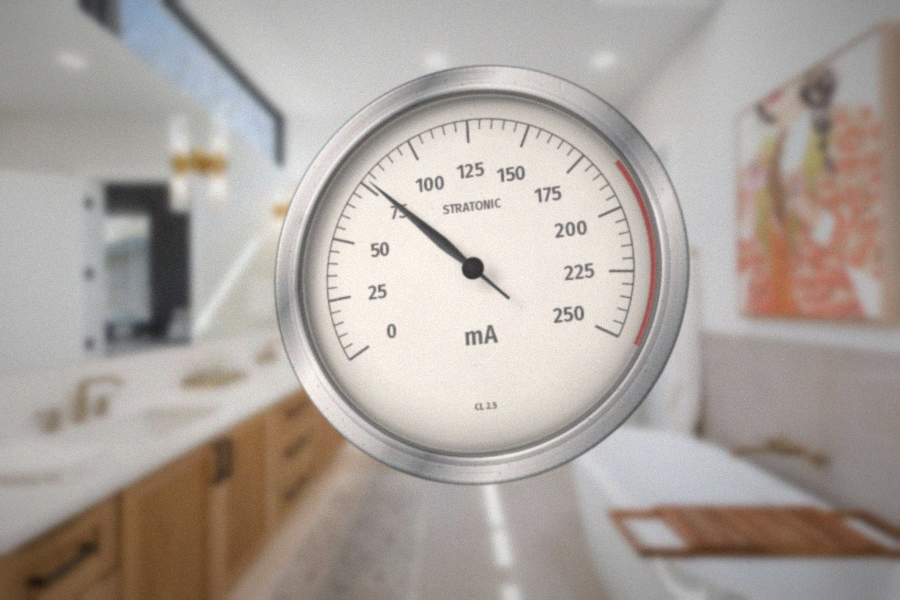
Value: mA 77.5
